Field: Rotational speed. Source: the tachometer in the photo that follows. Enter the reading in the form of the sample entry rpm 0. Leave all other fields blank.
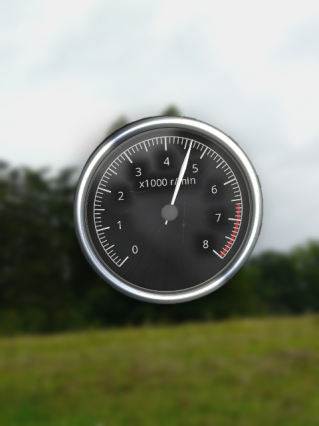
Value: rpm 4600
